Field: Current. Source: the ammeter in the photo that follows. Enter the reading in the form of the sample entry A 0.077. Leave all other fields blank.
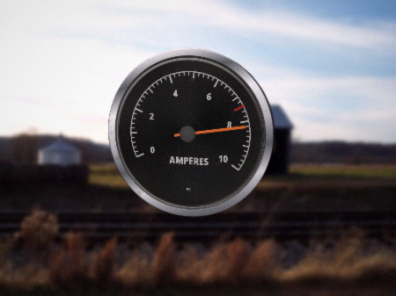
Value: A 8.2
